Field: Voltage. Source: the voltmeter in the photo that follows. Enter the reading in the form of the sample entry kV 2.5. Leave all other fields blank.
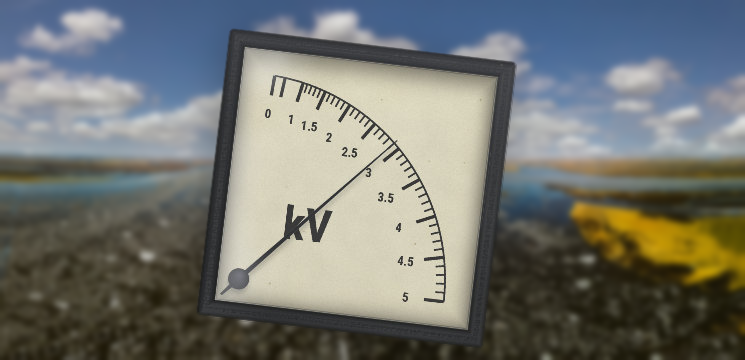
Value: kV 2.9
